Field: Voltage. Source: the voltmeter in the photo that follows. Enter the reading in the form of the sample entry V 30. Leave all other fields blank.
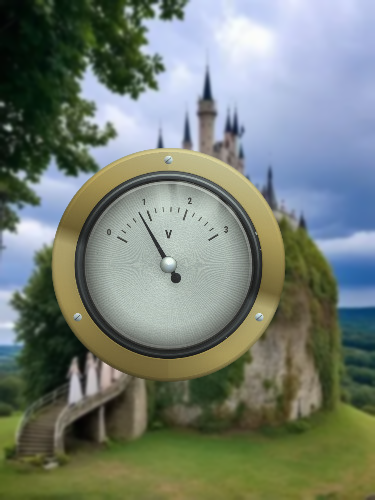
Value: V 0.8
